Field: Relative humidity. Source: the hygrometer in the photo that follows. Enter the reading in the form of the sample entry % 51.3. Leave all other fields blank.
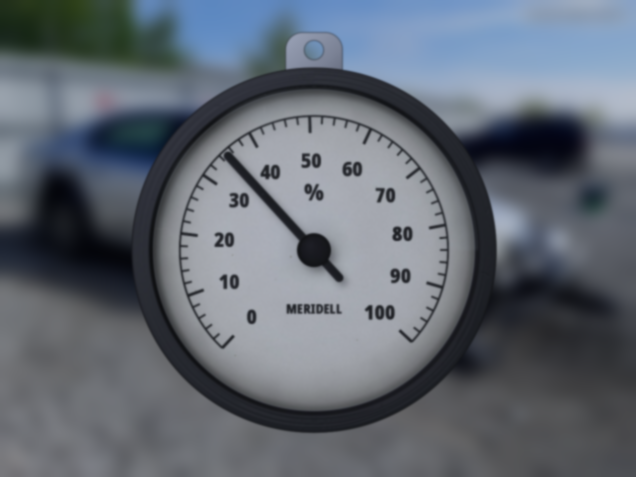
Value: % 35
